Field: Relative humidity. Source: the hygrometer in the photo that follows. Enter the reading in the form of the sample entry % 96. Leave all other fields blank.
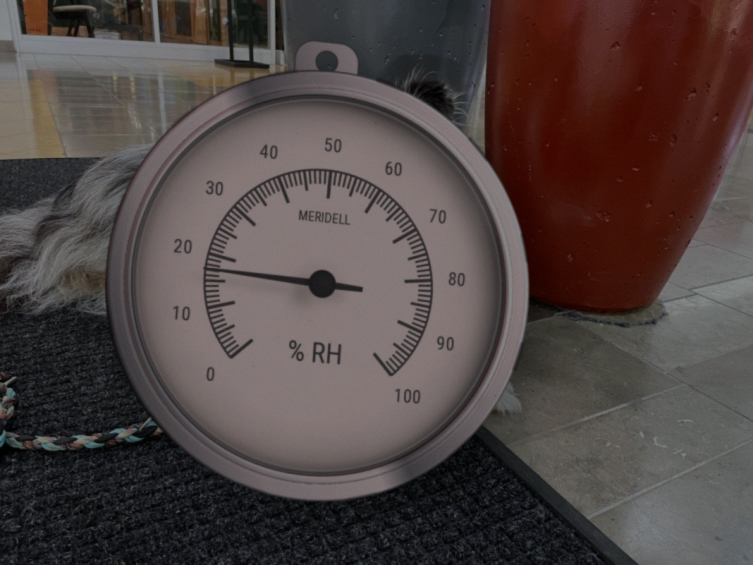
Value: % 17
